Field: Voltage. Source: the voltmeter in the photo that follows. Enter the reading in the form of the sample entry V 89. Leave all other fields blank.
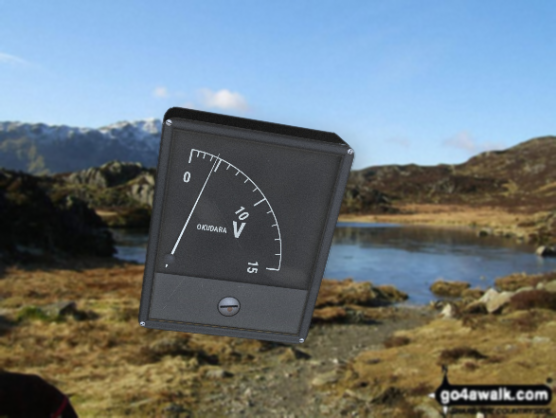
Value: V 4.5
